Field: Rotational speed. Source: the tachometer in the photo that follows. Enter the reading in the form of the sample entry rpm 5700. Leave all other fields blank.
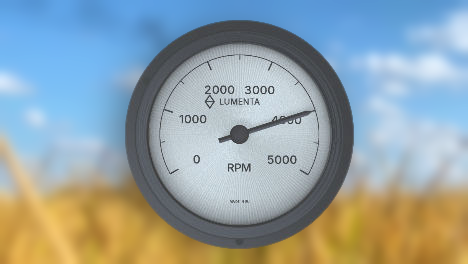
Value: rpm 4000
